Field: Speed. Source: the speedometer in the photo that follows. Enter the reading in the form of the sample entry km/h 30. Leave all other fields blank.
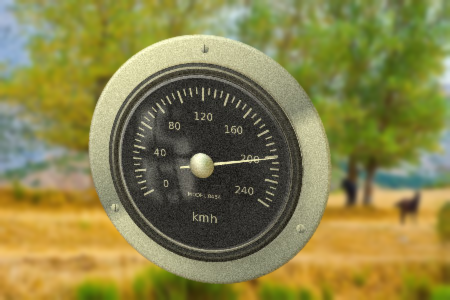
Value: km/h 200
